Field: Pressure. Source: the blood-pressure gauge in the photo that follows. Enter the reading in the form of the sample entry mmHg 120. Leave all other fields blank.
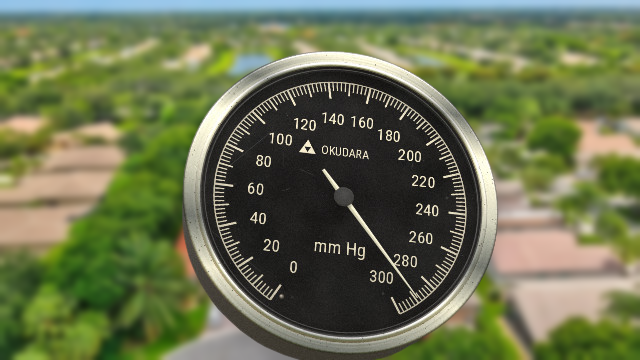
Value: mmHg 290
